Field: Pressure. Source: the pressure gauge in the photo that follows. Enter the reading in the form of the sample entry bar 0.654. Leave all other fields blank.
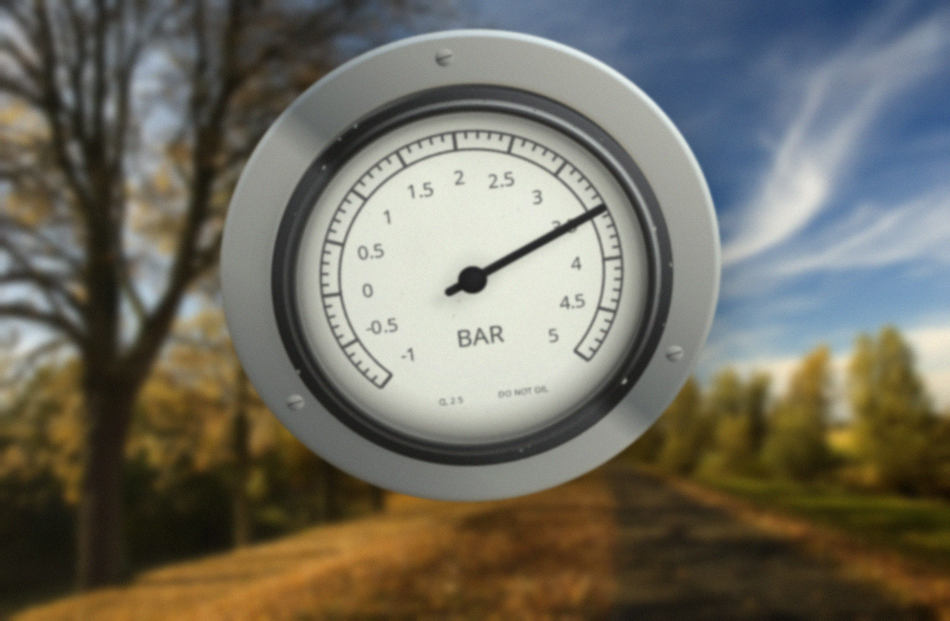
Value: bar 3.5
